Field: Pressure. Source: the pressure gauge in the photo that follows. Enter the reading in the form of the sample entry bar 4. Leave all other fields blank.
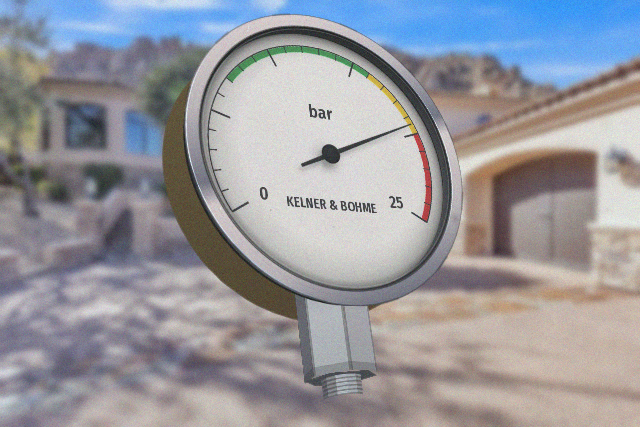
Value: bar 19.5
